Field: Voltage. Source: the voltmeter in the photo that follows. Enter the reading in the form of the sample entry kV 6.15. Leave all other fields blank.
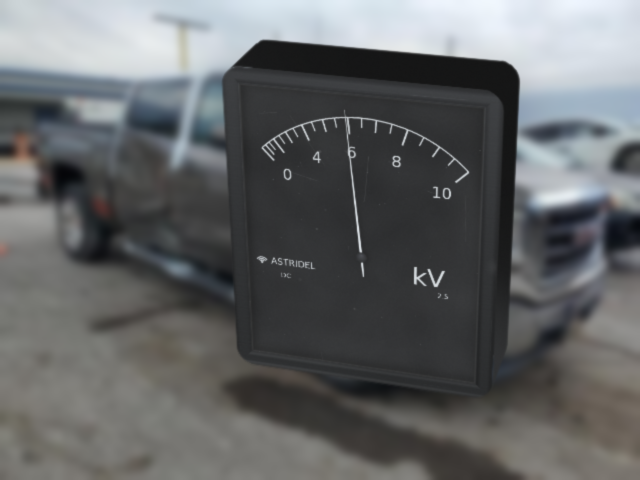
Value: kV 6
